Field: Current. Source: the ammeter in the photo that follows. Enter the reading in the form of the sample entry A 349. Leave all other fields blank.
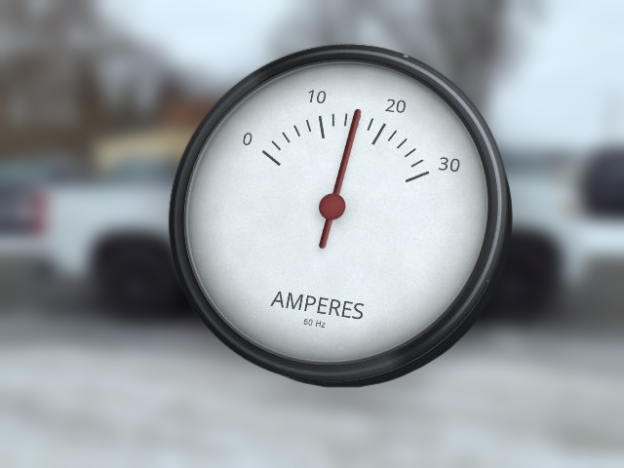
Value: A 16
